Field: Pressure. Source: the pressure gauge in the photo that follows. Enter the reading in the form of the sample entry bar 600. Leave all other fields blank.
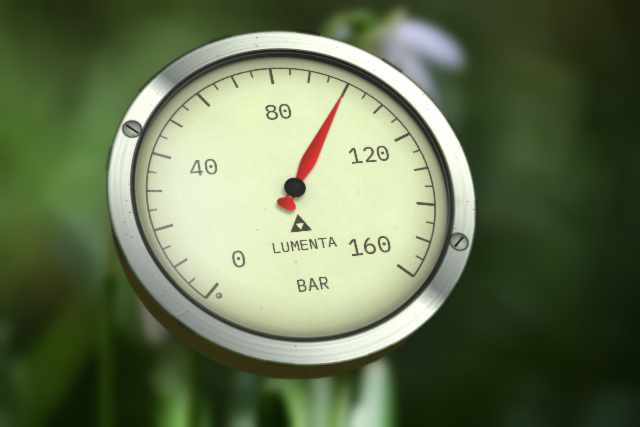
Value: bar 100
